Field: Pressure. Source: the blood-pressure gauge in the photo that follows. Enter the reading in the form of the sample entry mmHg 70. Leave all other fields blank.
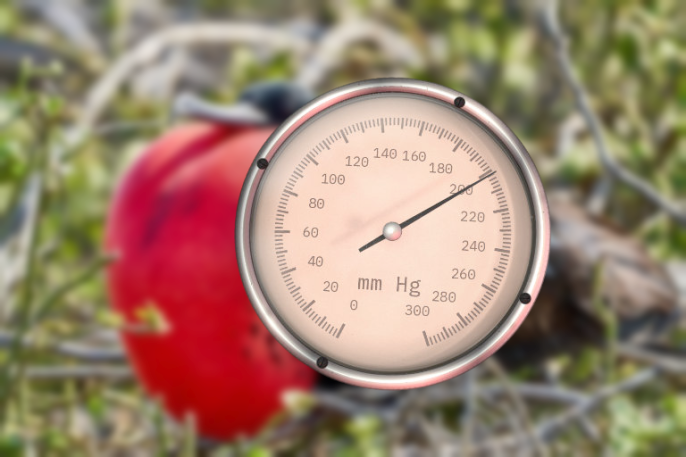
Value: mmHg 202
